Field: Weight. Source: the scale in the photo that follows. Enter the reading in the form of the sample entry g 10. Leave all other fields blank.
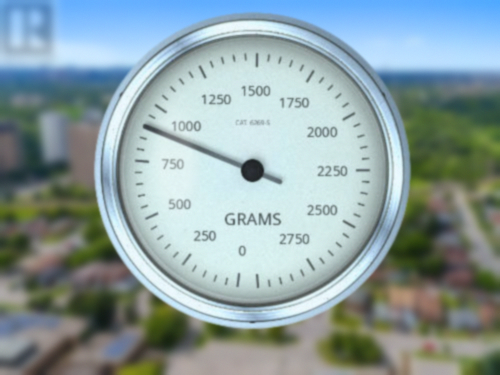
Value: g 900
